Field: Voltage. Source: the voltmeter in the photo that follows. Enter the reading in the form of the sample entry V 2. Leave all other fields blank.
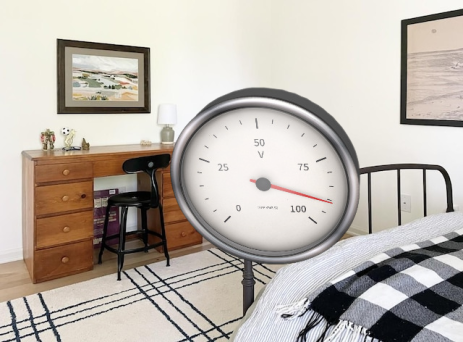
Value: V 90
